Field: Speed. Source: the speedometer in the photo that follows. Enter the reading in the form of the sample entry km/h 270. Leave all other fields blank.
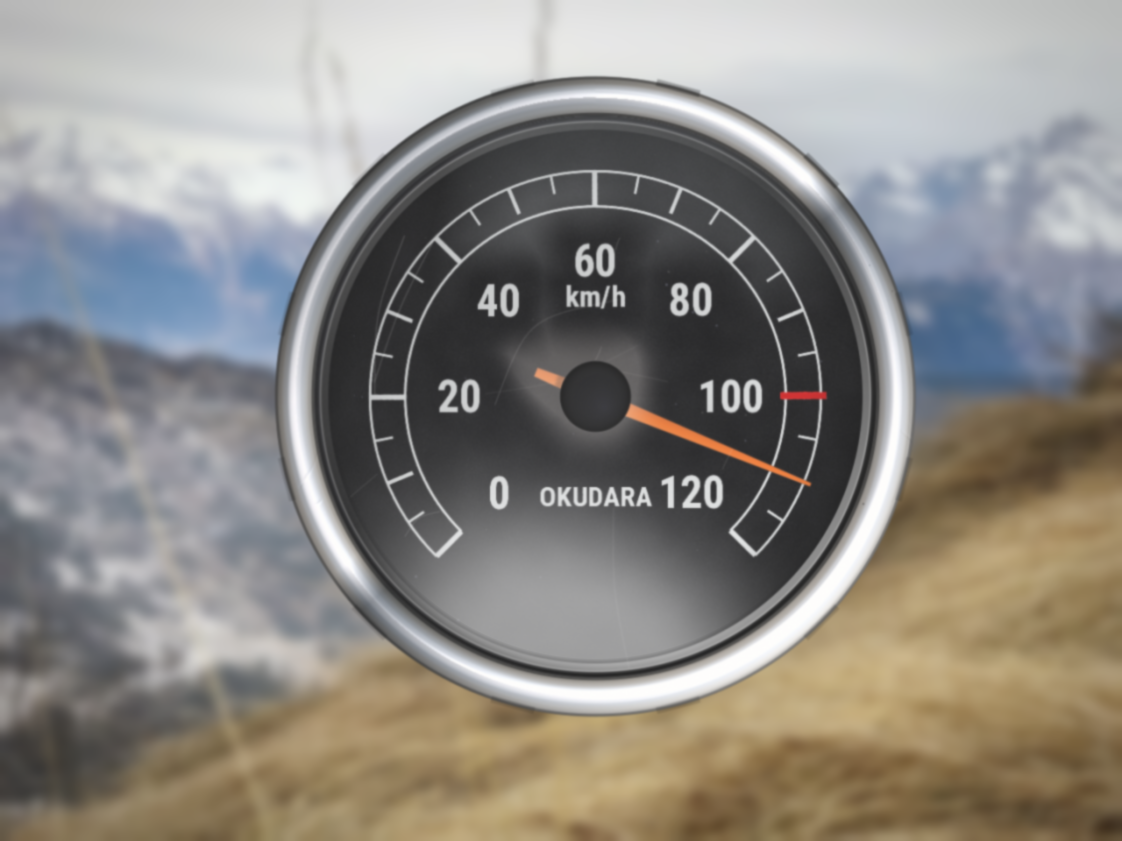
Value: km/h 110
